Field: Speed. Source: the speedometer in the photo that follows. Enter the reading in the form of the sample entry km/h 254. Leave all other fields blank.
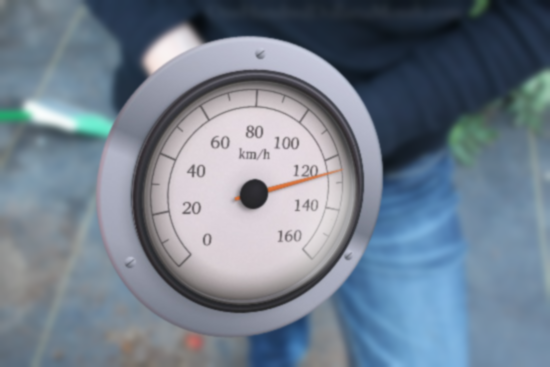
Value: km/h 125
